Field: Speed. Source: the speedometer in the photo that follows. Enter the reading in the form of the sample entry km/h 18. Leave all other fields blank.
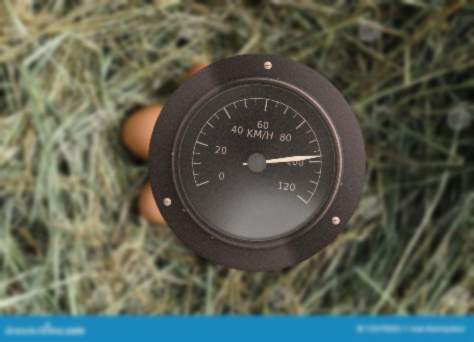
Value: km/h 97.5
